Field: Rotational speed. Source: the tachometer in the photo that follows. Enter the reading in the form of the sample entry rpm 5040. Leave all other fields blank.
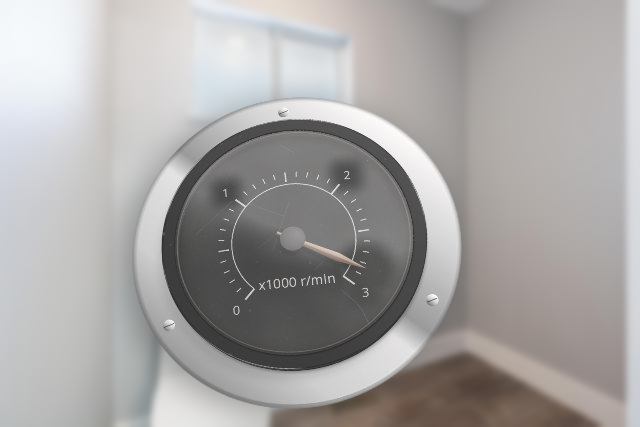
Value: rpm 2850
